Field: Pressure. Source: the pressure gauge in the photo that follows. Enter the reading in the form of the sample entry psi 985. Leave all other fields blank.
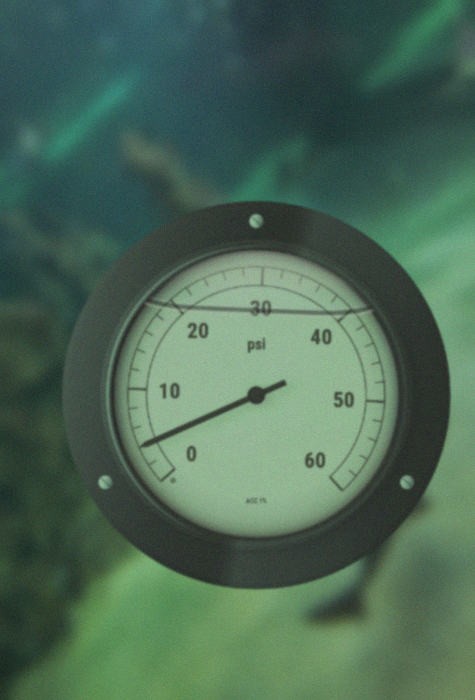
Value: psi 4
